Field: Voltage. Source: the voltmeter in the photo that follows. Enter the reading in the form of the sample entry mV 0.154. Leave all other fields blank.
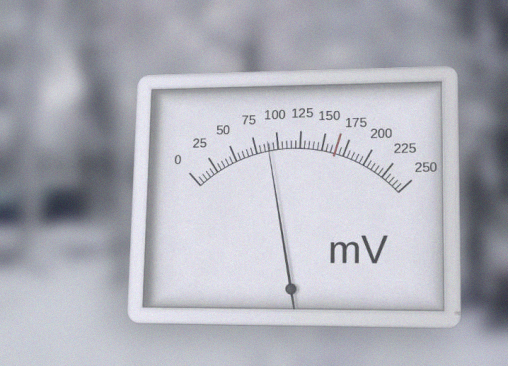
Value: mV 90
